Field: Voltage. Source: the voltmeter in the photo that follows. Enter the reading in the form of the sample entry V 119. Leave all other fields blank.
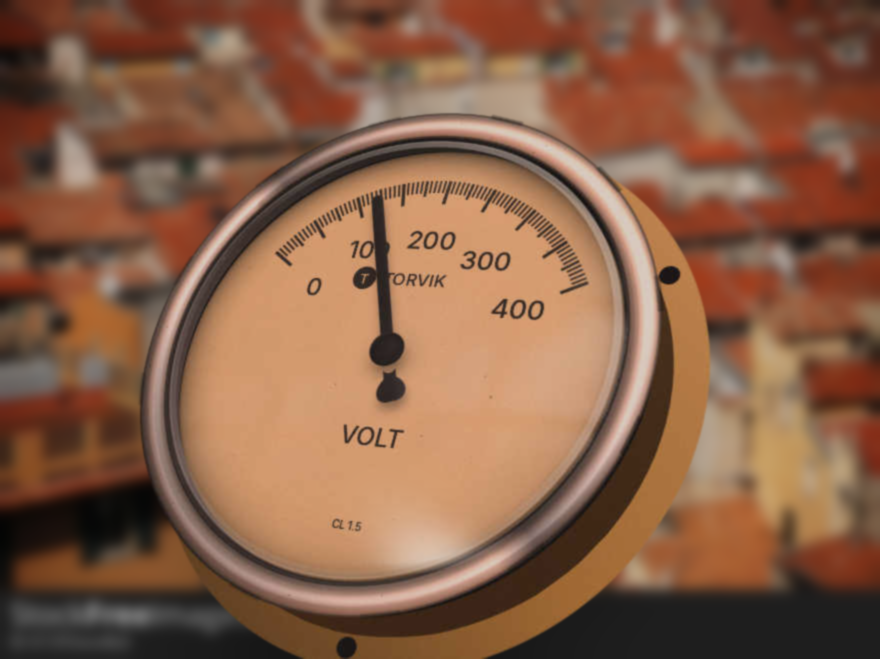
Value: V 125
